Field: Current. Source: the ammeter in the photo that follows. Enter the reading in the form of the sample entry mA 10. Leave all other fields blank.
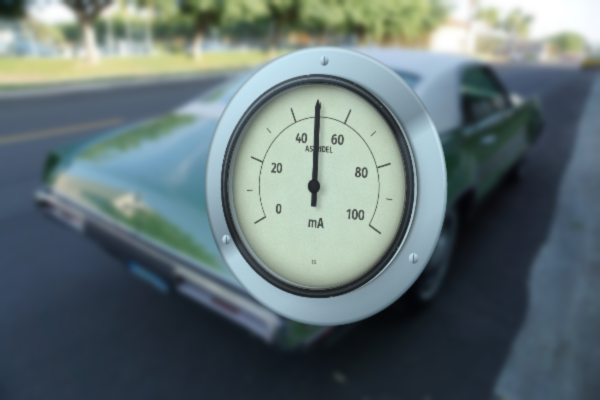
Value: mA 50
